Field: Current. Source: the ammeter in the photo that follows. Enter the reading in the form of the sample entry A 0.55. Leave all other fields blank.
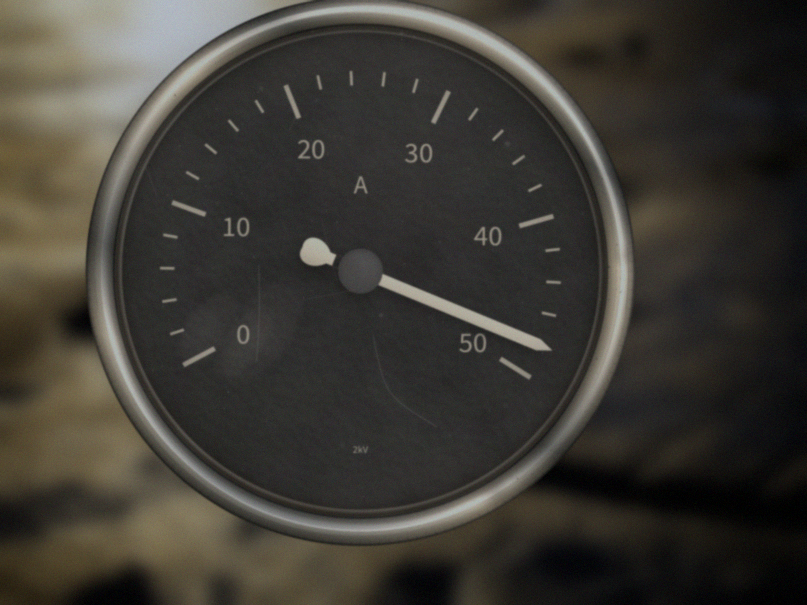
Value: A 48
